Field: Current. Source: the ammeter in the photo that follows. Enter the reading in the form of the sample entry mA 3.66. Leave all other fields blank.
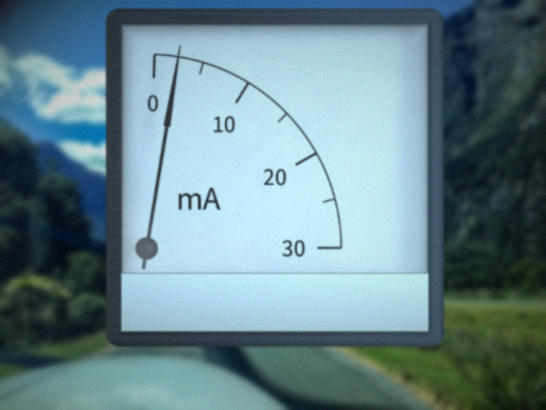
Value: mA 2.5
